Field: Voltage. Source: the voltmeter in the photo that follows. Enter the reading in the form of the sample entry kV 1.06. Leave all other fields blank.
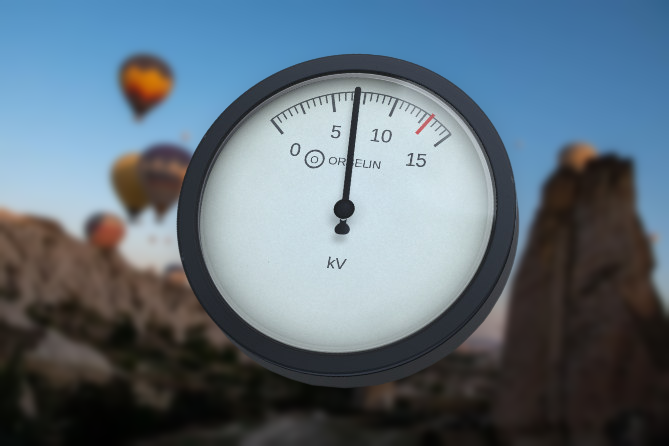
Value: kV 7
